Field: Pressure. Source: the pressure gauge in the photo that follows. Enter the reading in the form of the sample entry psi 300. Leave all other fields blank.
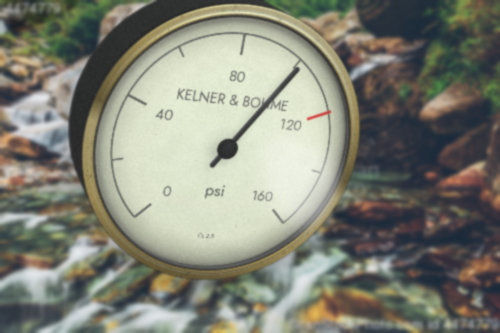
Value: psi 100
